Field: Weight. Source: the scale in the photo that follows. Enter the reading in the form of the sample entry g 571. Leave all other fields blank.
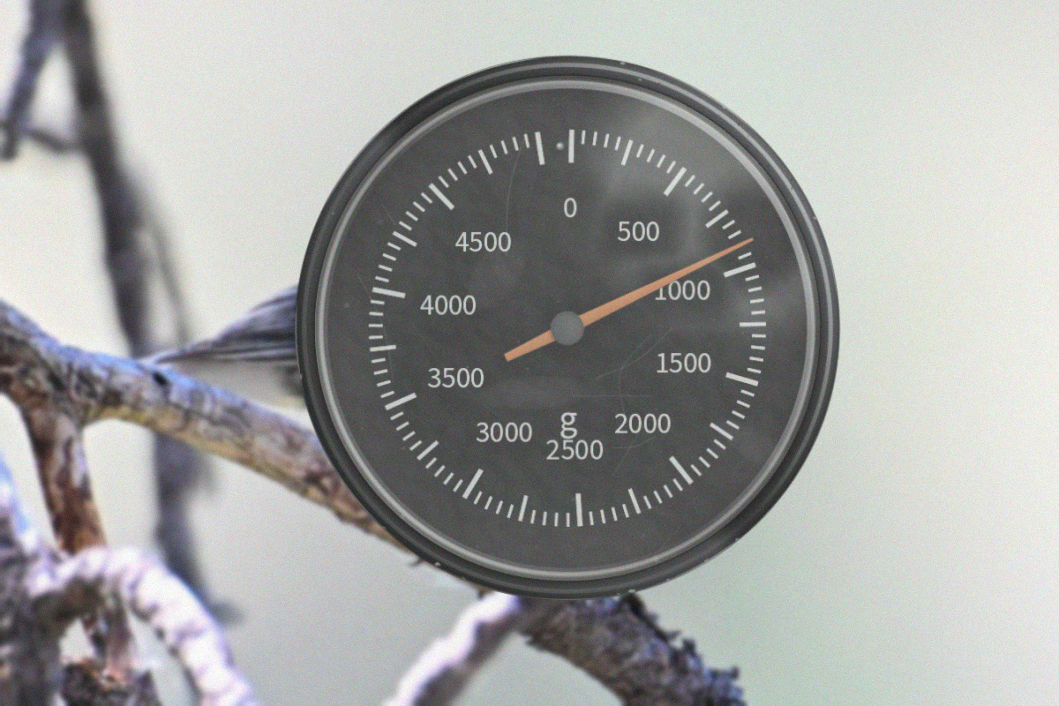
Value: g 900
